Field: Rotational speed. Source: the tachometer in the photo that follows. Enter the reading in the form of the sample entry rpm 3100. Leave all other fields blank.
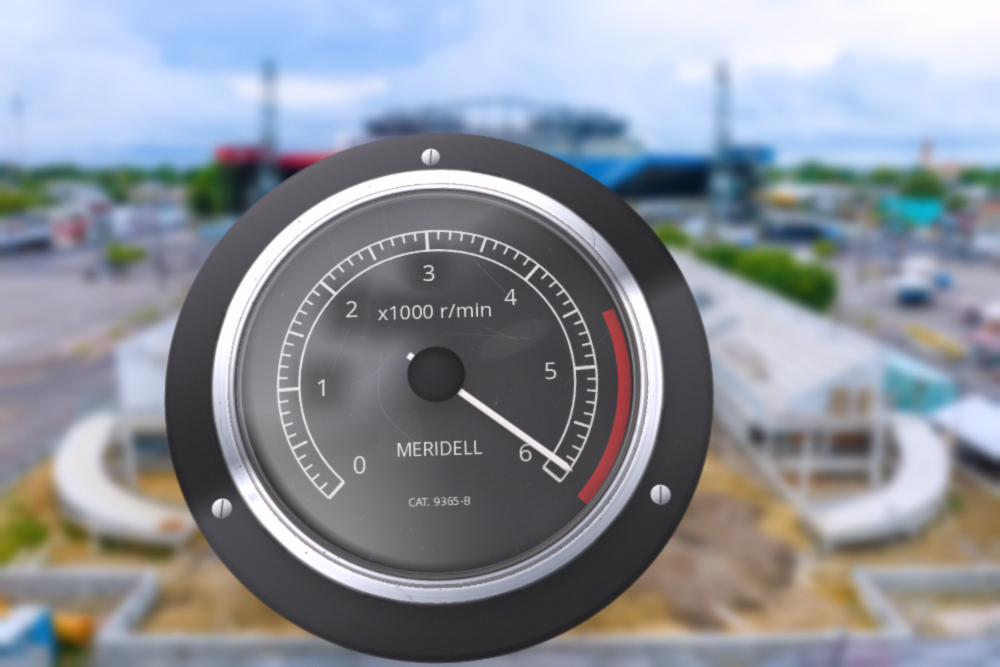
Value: rpm 5900
